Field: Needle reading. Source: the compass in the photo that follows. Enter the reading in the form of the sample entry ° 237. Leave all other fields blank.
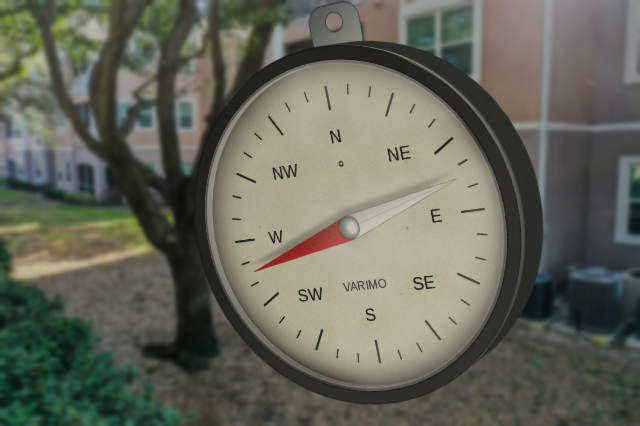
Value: ° 255
